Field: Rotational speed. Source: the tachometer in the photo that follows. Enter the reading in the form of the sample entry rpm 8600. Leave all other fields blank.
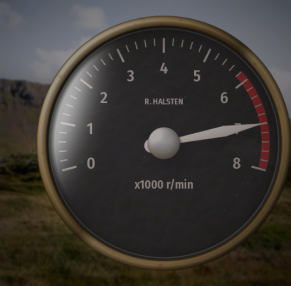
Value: rpm 7000
